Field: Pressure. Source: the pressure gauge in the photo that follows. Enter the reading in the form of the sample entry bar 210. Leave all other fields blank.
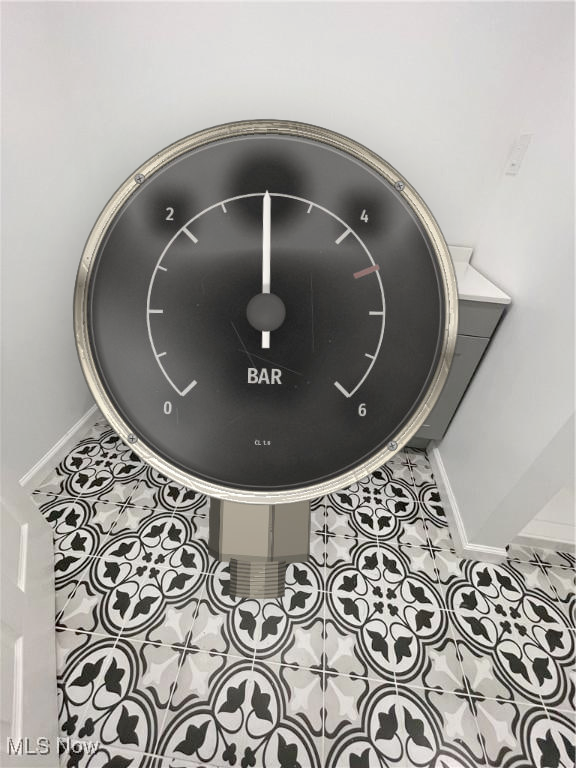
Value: bar 3
